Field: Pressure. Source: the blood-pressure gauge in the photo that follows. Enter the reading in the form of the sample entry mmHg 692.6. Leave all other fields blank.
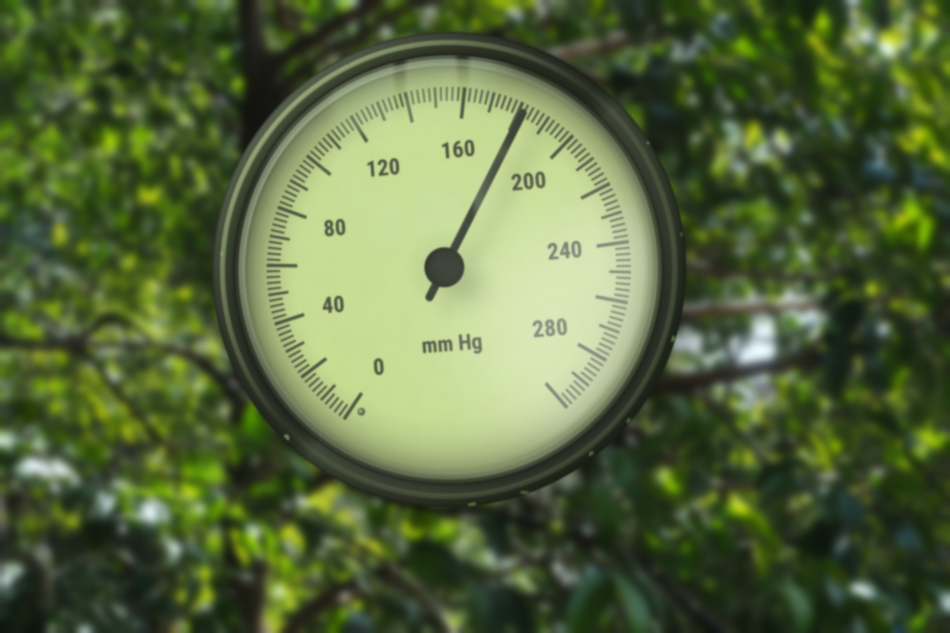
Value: mmHg 182
